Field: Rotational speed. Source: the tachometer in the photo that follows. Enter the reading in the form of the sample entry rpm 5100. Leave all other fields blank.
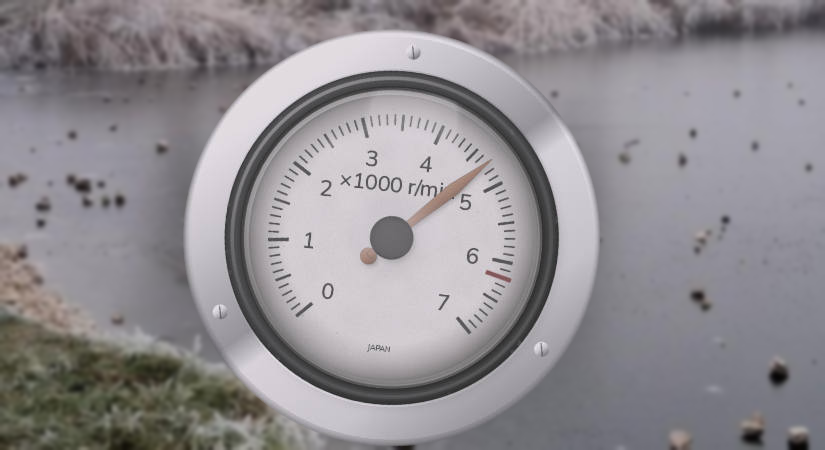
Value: rpm 4700
